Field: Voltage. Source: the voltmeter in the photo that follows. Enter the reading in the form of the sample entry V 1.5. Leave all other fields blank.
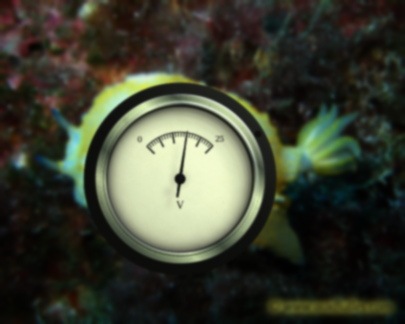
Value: V 15
